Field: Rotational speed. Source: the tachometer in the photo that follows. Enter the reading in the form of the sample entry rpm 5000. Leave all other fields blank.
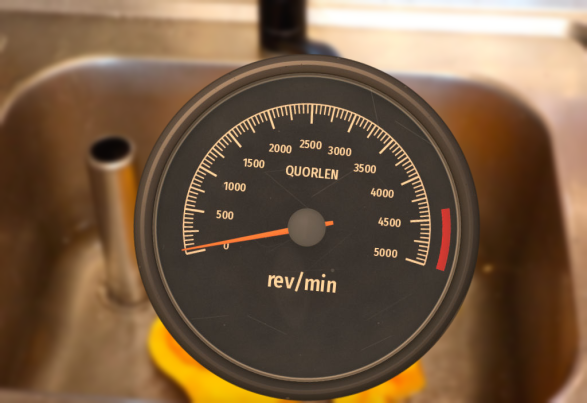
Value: rpm 50
